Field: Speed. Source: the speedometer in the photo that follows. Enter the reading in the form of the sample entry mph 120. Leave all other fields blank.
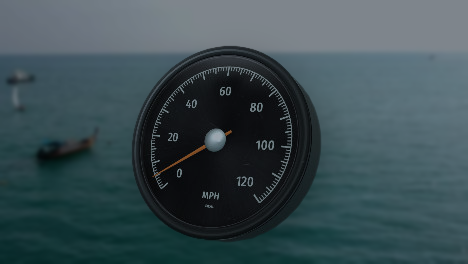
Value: mph 5
